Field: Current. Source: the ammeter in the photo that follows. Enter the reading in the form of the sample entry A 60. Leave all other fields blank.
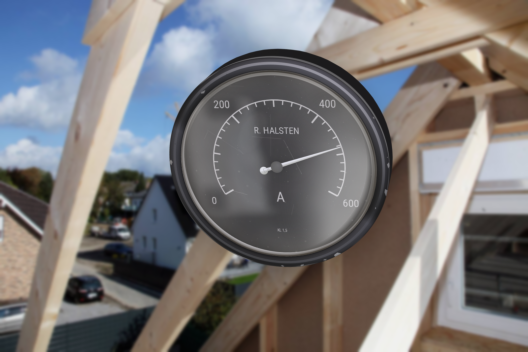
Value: A 480
